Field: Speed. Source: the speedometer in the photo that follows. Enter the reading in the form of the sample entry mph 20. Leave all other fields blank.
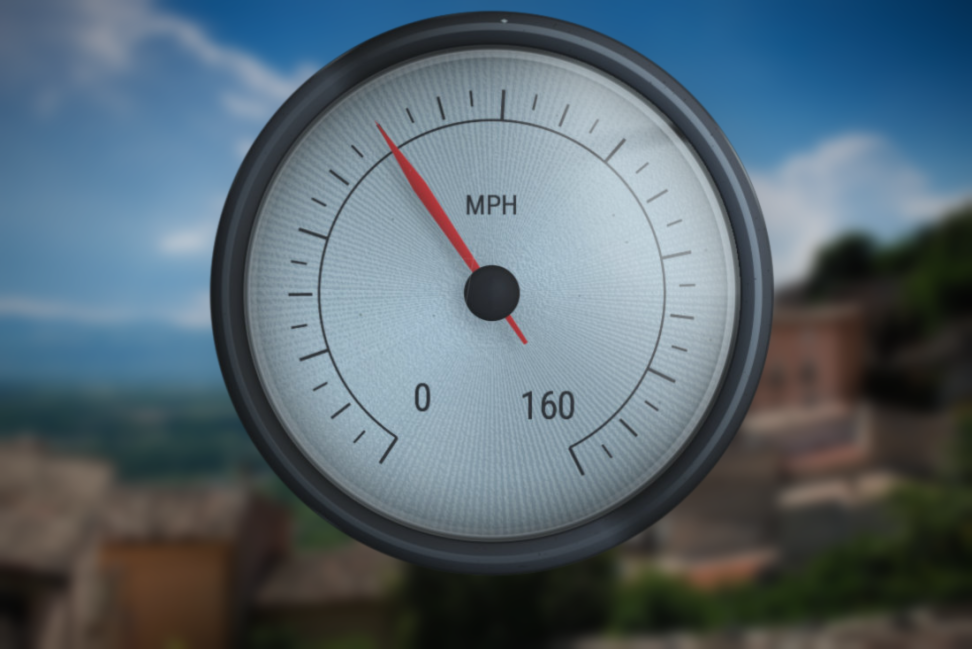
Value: mph 60
